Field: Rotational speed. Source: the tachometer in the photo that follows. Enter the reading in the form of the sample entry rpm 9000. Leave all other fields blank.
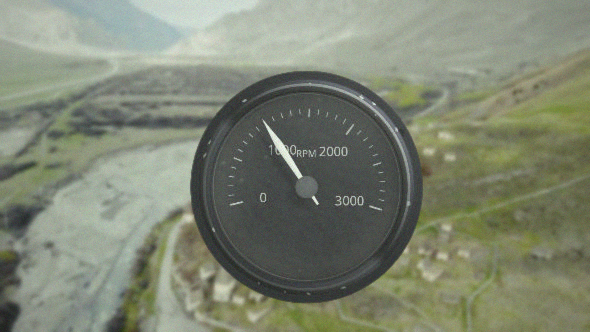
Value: rpm 1000
